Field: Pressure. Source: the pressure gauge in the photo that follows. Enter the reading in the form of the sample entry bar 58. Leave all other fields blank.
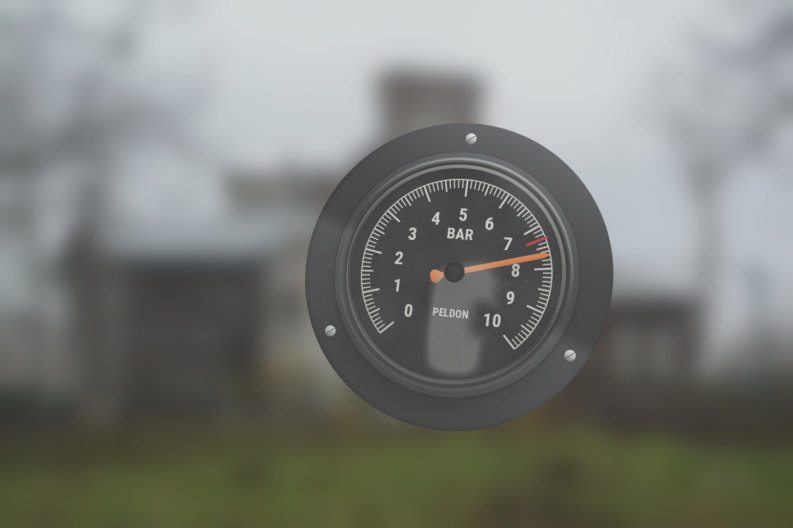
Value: bar 7.7
